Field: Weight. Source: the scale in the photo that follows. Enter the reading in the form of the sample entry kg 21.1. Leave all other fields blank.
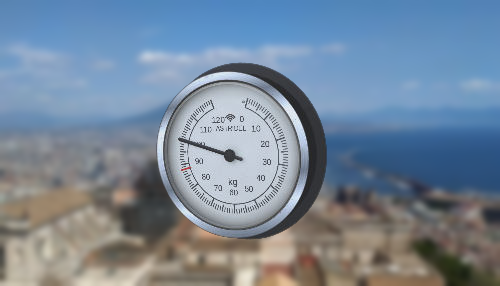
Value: kg 100
